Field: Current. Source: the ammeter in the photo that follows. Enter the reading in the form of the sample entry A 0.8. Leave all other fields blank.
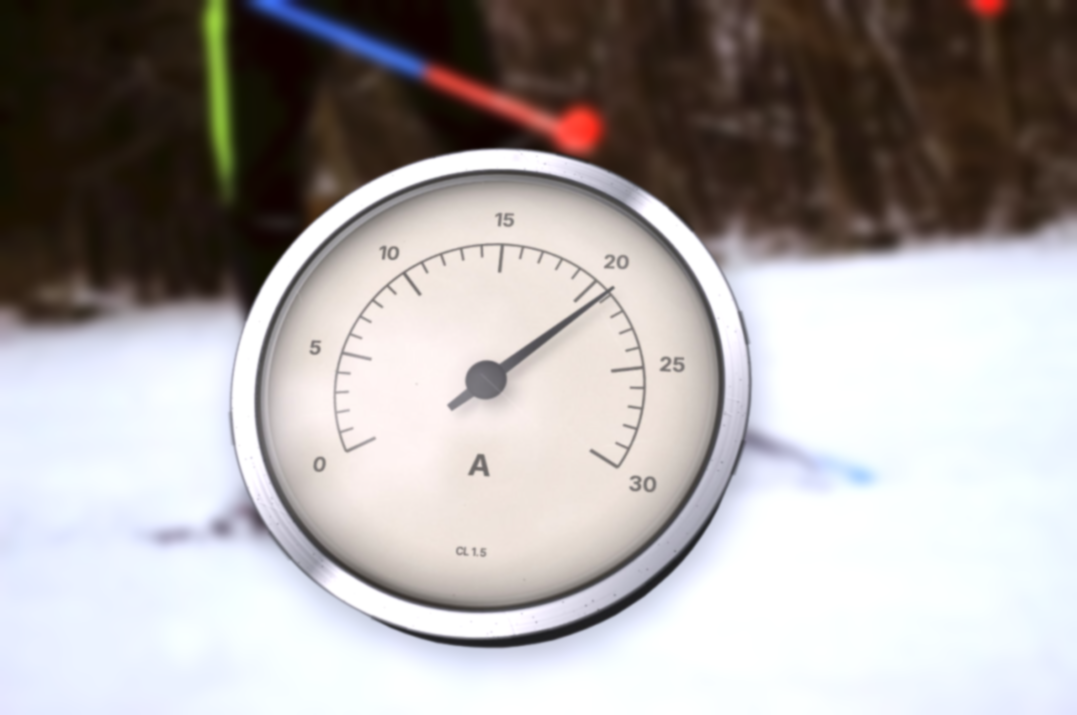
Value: A 21
